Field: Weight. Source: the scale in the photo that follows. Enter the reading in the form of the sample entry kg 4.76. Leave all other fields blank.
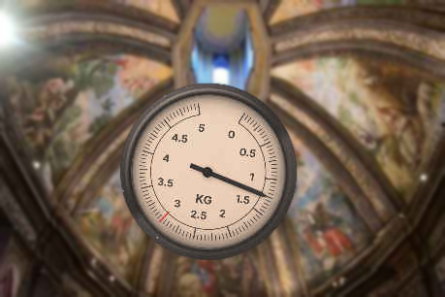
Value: kg 1.25
